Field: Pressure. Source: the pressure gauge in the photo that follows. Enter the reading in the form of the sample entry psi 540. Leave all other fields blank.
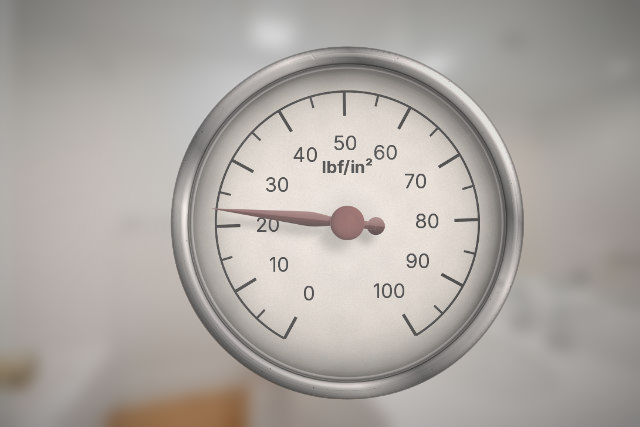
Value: psi 22.5
